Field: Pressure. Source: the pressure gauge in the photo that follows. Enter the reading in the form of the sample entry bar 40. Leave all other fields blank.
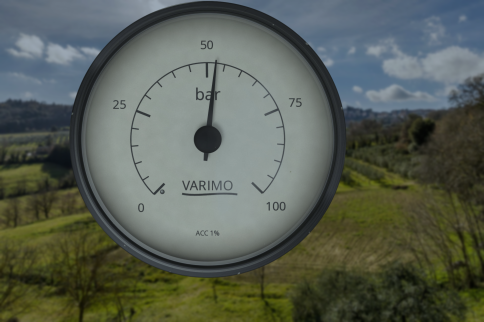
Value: bar 52.5
